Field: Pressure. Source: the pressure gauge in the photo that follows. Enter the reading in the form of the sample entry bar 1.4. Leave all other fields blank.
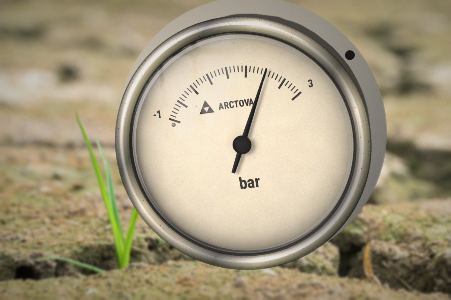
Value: bar 2
